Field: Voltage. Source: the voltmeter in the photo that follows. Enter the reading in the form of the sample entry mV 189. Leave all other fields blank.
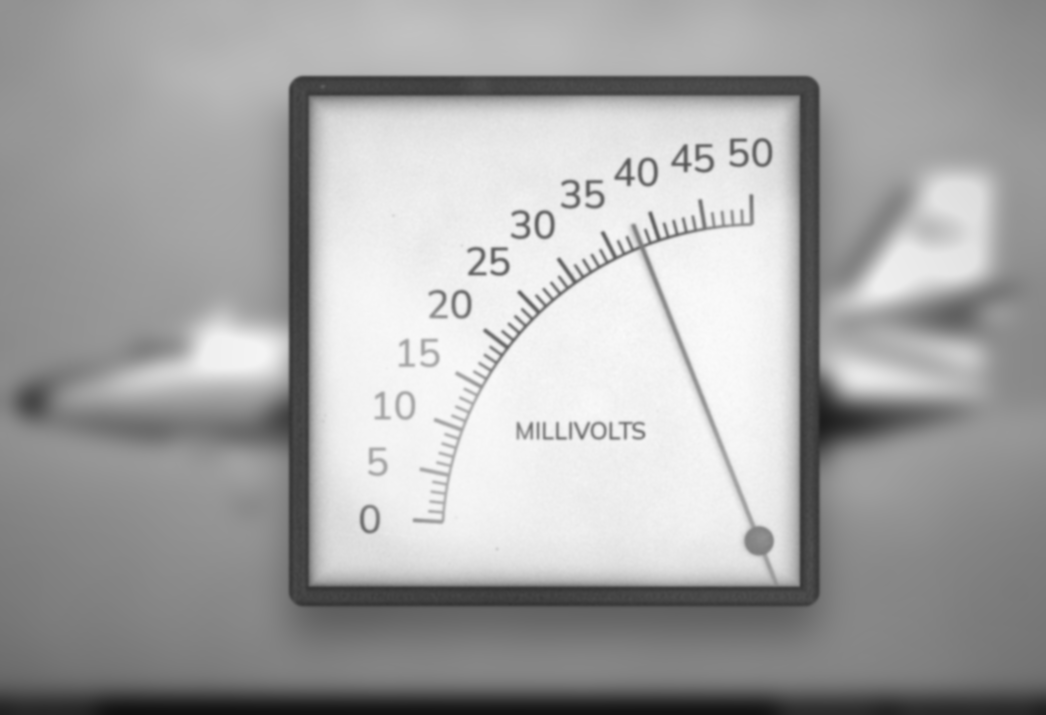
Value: mV 38
